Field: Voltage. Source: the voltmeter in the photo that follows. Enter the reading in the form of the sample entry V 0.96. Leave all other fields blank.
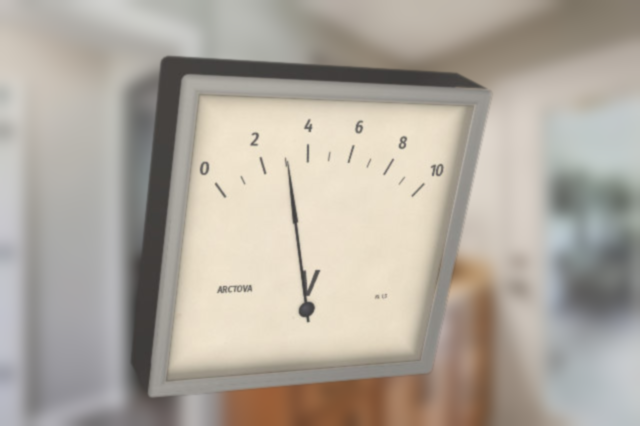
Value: V 3
